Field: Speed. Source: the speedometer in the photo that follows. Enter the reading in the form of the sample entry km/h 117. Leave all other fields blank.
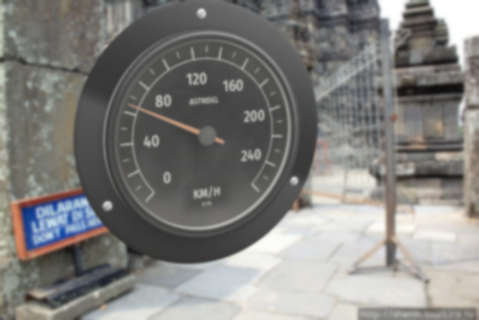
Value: km/h 65
